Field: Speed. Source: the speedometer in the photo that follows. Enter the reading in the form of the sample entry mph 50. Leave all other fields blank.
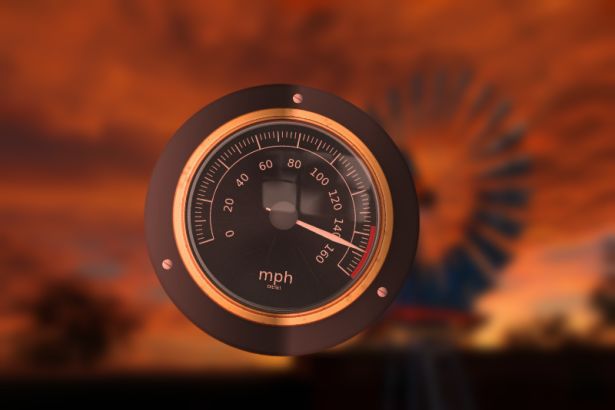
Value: mph 148
